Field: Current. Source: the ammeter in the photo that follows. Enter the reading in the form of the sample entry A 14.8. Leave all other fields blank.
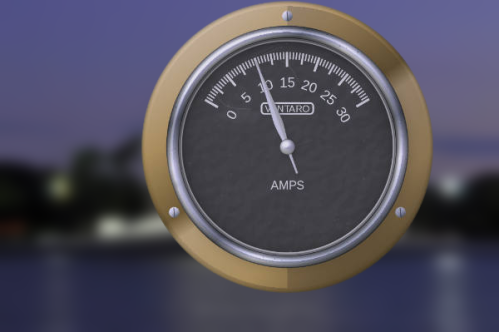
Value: A 10
